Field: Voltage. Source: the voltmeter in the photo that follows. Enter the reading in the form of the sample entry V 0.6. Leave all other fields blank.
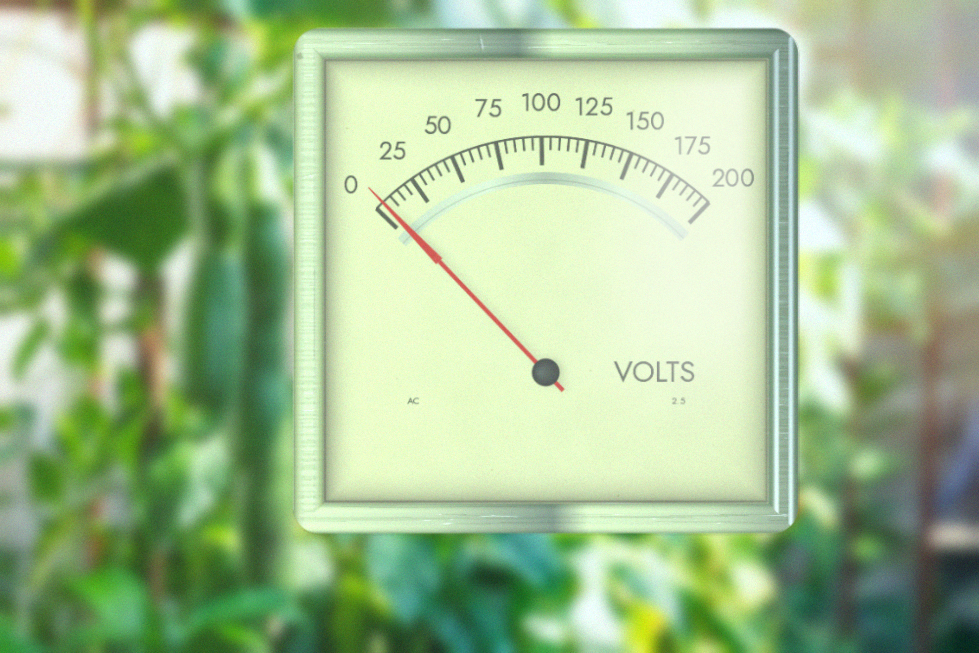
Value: V 5
